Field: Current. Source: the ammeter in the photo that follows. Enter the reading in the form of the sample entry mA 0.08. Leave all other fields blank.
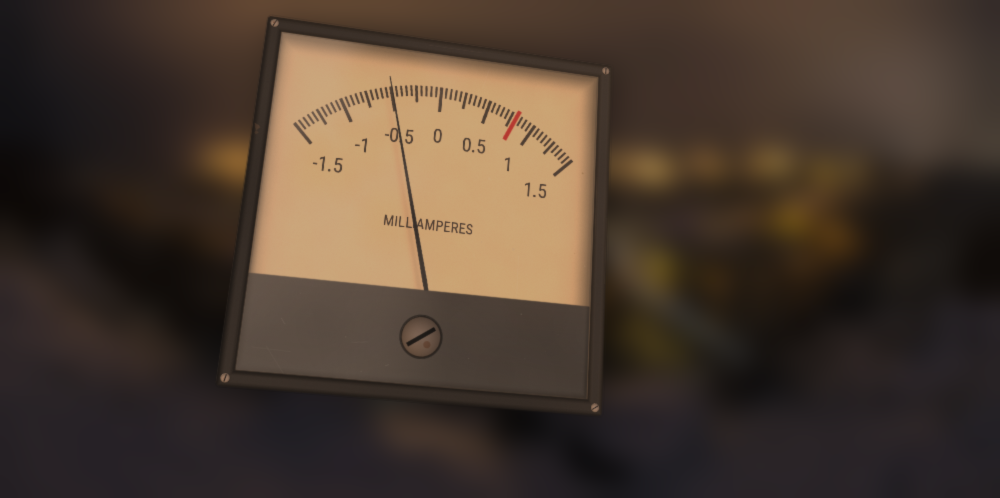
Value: mA -0.5
